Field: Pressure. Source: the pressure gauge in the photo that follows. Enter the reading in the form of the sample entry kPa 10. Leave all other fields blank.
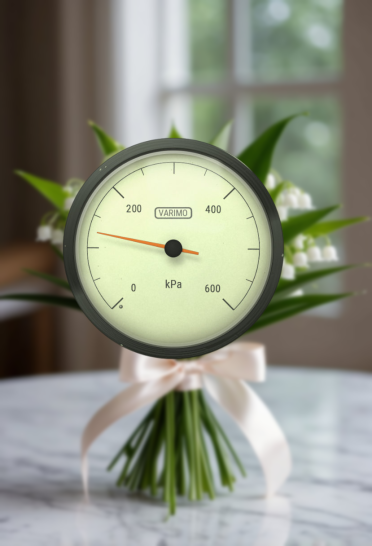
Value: kPa 125
